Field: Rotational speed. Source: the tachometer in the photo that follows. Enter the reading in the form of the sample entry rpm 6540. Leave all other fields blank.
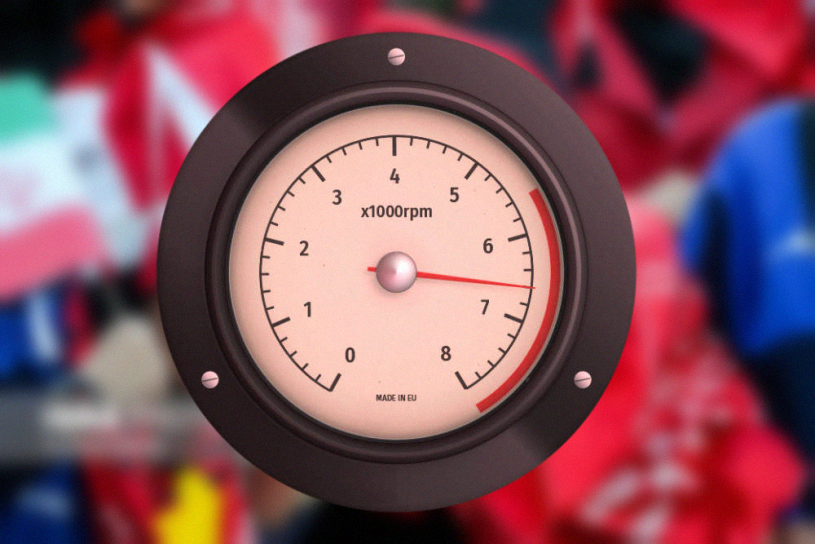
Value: rpm 6600
